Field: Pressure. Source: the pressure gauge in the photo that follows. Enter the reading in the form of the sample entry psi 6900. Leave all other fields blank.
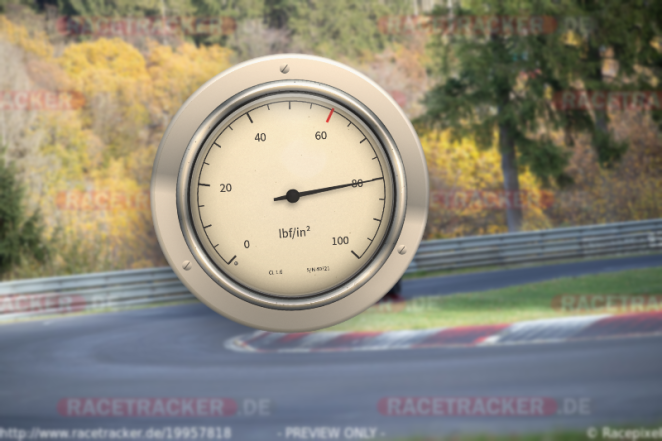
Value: psi 80
